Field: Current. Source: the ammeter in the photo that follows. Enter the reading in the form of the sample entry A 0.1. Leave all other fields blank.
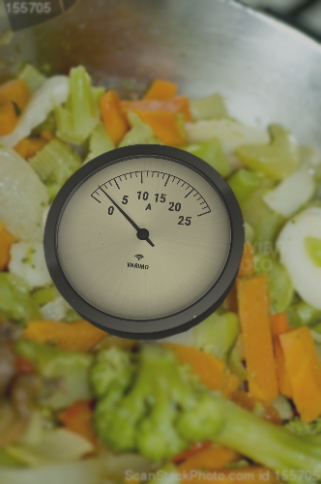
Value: A 2
